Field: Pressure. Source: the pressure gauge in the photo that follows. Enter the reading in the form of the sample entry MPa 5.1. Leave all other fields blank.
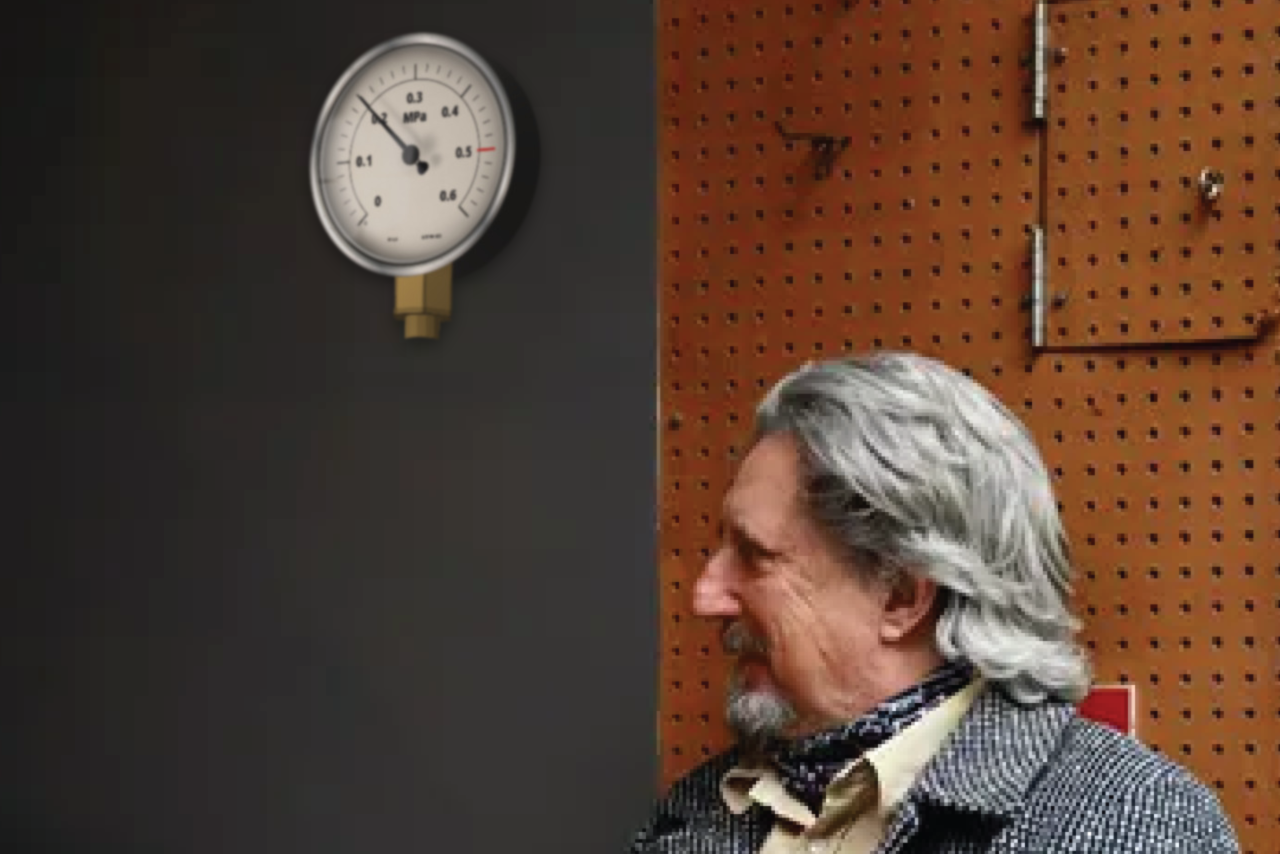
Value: MPa 0.2
